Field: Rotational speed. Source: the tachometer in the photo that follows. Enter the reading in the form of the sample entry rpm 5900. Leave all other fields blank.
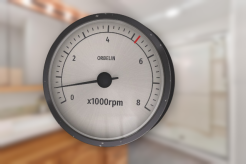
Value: rpm 600
